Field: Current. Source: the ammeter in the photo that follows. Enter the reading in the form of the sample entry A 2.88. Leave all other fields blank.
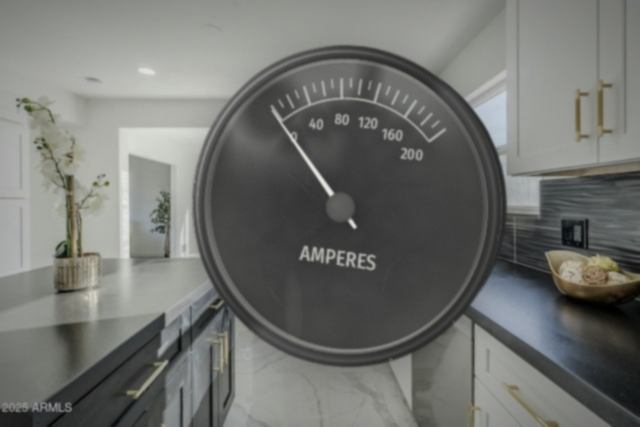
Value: A 0
